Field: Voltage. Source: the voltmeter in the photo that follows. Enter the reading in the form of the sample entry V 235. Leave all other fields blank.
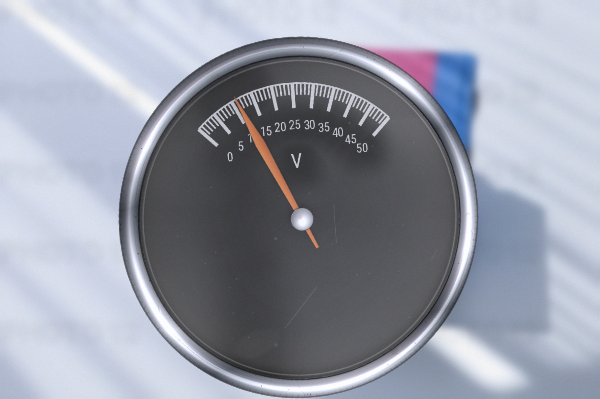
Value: V 11
